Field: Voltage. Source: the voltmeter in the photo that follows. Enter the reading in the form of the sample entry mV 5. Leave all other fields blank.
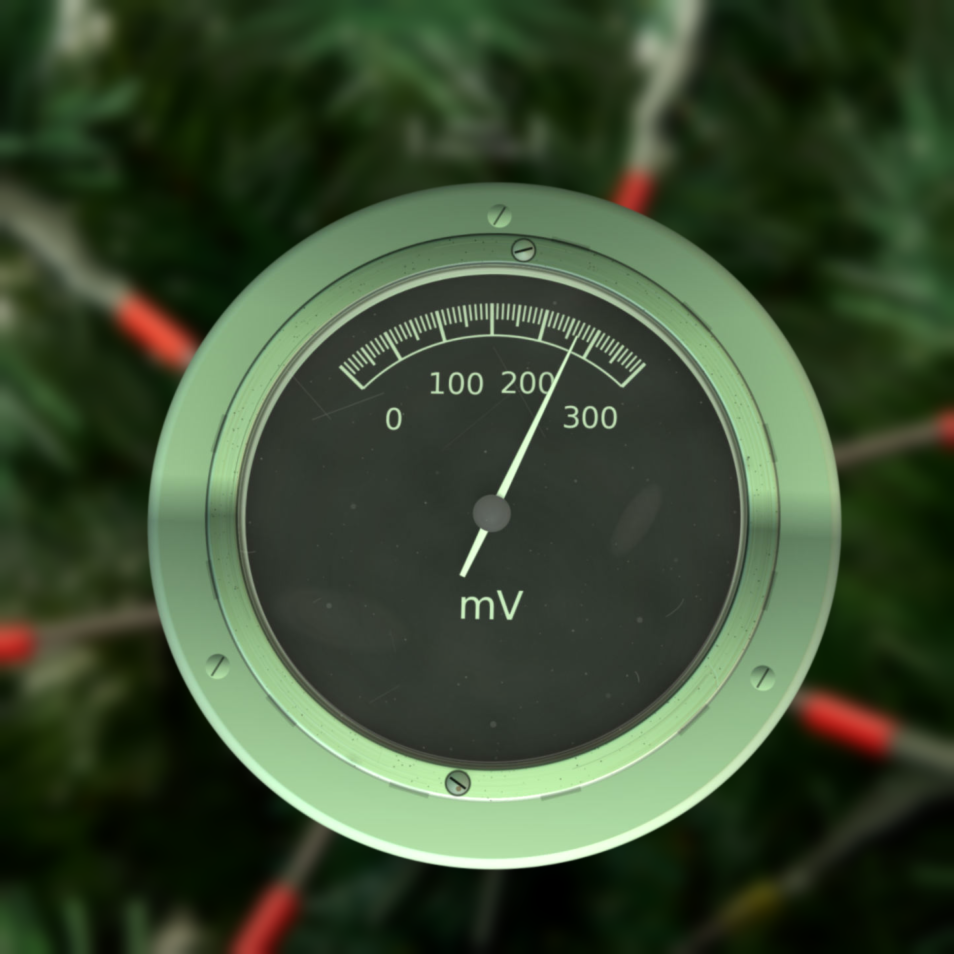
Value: mV 235
